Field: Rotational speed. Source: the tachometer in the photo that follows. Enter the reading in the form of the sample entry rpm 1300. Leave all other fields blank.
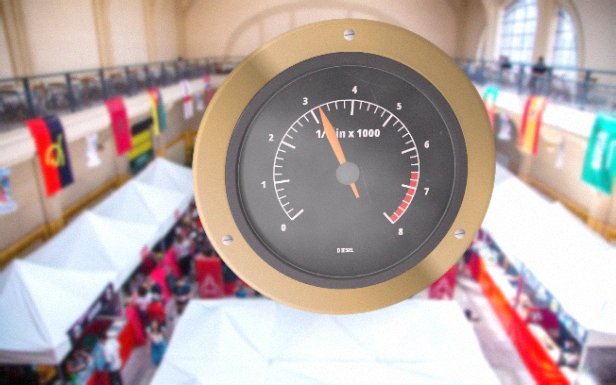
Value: rpm 3200
